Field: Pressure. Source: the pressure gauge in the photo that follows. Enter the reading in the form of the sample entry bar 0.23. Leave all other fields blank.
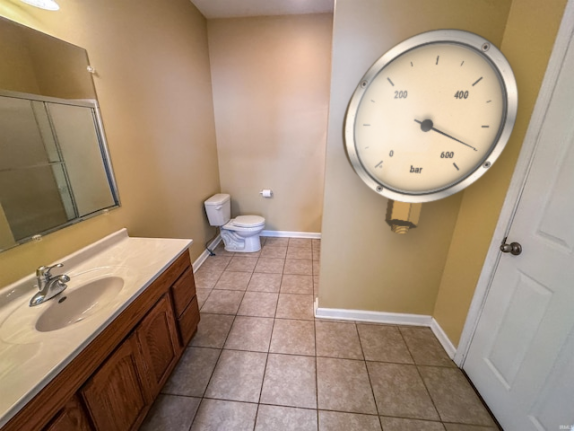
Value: bar 550
